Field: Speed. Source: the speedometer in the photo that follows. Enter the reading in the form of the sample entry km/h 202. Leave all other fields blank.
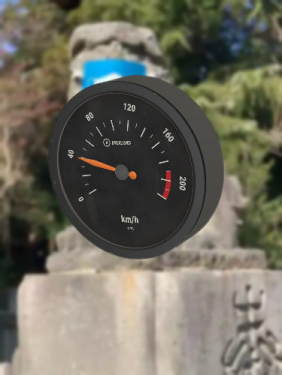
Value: km/h 40
